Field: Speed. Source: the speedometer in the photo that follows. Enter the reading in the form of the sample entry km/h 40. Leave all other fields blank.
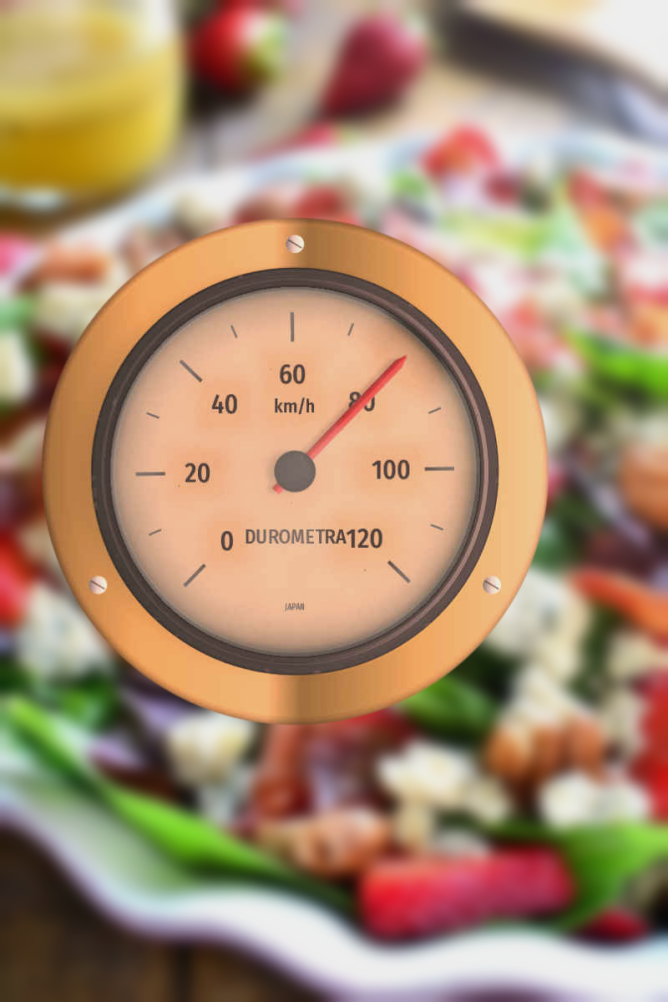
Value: km/h 80
